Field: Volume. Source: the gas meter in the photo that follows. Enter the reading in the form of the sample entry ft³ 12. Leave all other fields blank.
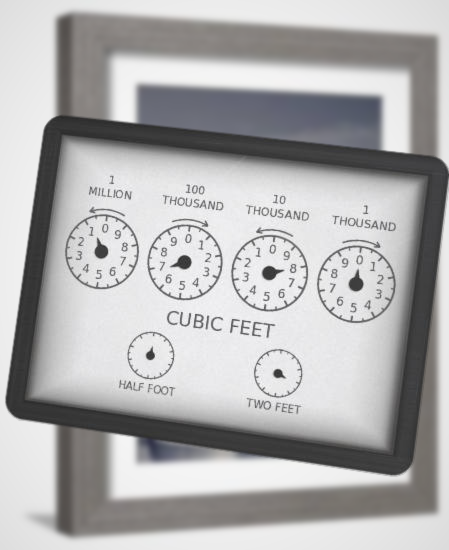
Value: ft³ 68000
